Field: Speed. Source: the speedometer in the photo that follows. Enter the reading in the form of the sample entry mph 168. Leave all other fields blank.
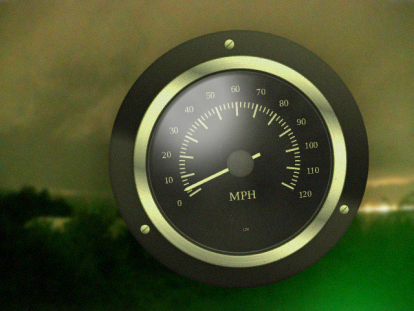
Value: mph 4
